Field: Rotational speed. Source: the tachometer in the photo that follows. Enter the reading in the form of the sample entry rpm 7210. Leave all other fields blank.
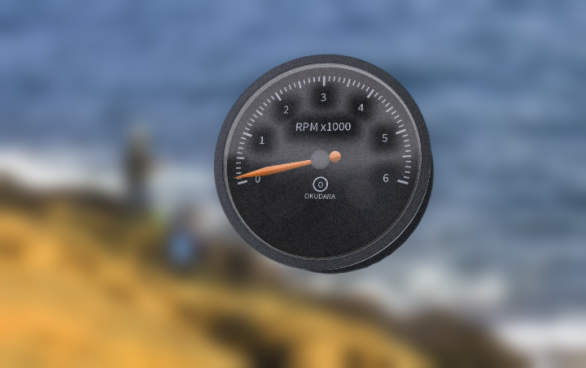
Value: rpm 100
